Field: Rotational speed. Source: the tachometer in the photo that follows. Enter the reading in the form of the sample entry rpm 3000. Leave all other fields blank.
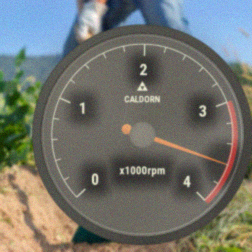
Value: rpm 3600
